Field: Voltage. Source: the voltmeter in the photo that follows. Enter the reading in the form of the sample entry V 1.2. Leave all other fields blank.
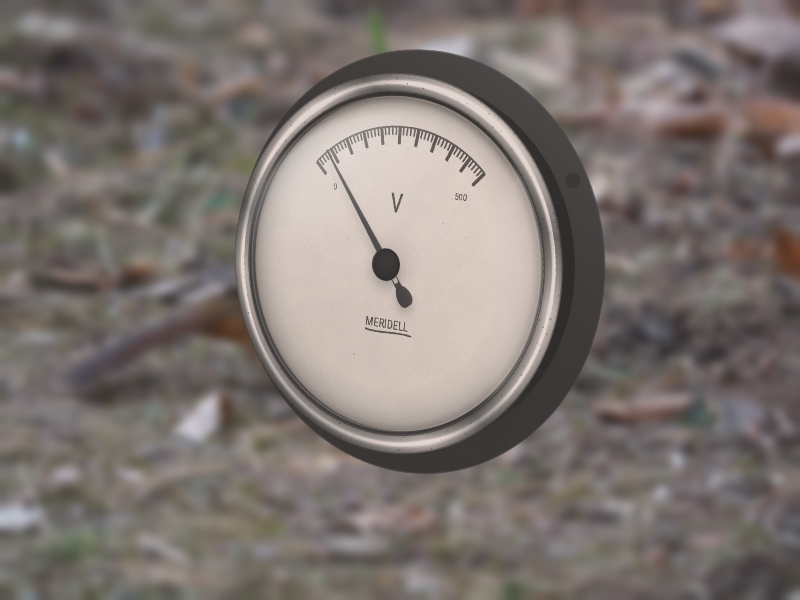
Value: V 50
